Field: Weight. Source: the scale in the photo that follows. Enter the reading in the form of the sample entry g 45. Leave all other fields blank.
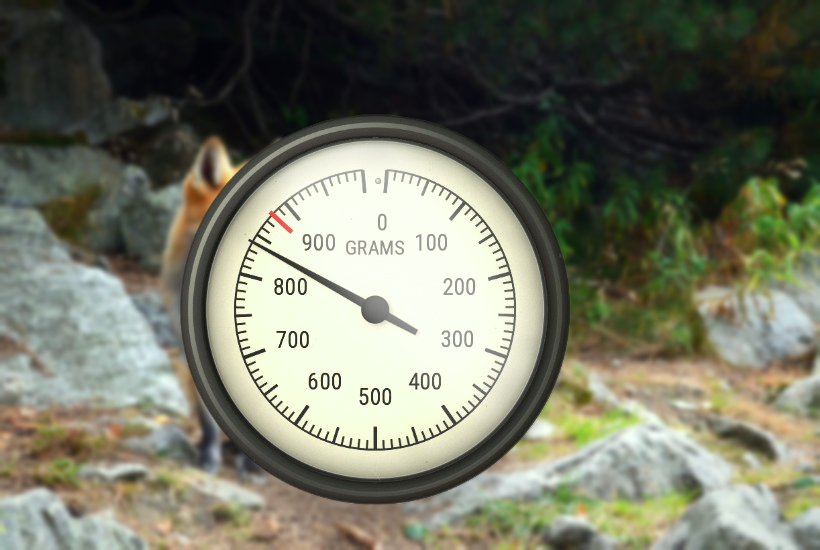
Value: g 840
